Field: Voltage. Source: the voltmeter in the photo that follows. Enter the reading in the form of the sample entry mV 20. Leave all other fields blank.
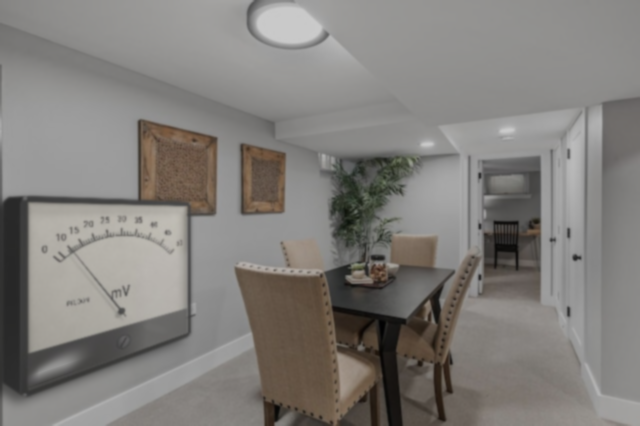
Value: mV 10
